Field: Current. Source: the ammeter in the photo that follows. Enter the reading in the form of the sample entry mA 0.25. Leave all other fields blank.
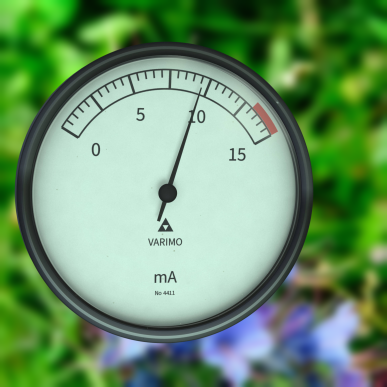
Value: mA 9.5
